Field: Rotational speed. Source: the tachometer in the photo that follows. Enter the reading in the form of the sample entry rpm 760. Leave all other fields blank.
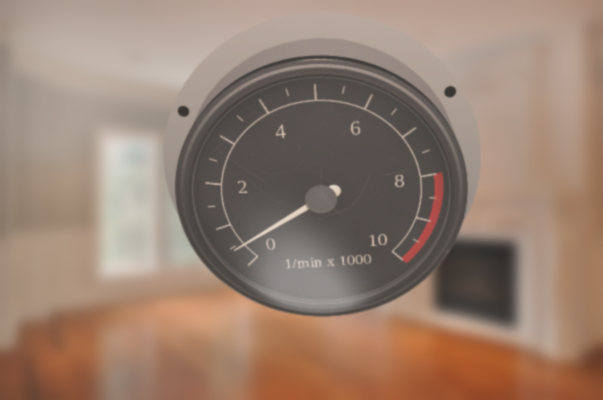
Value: rpm 500
